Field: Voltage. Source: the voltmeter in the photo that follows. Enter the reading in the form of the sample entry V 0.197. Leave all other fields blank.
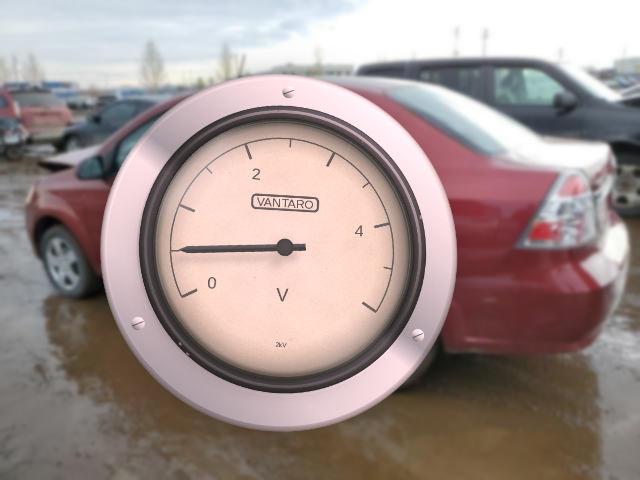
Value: V 0.5
